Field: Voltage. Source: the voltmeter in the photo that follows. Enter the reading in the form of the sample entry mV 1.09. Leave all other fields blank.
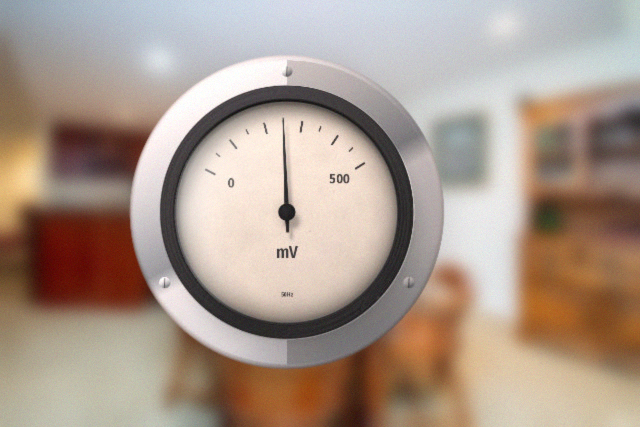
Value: mV 250
